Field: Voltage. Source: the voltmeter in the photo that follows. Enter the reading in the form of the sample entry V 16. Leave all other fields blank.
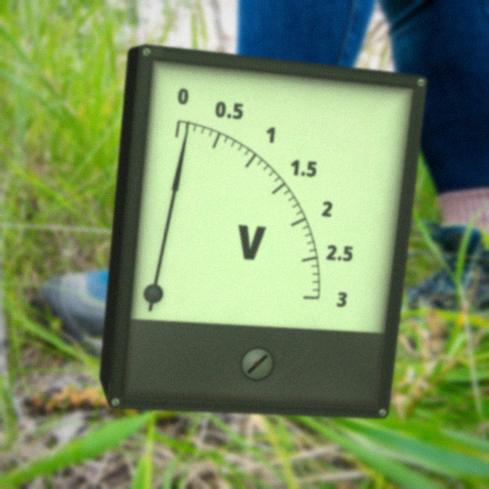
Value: V 0.1
